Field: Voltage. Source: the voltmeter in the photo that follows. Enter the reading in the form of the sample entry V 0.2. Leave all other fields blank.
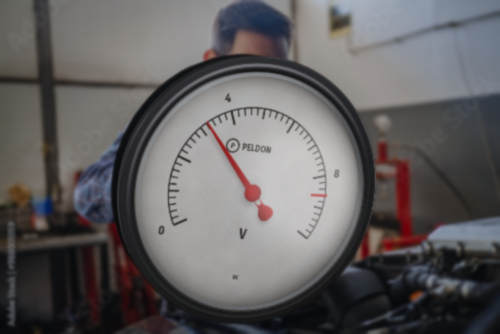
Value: V 3.2
